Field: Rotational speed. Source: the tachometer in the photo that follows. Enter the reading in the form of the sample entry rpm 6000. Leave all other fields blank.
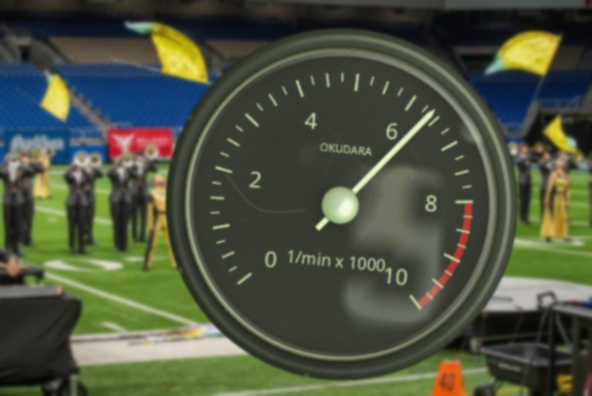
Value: rpm 6375
